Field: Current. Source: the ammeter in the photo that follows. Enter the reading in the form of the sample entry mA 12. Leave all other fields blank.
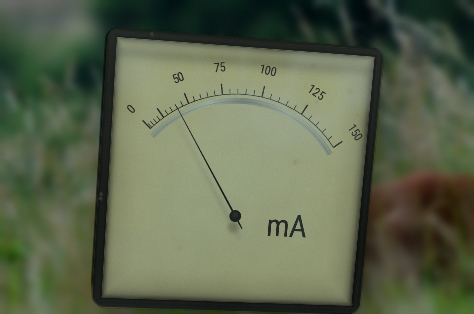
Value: mA 40
